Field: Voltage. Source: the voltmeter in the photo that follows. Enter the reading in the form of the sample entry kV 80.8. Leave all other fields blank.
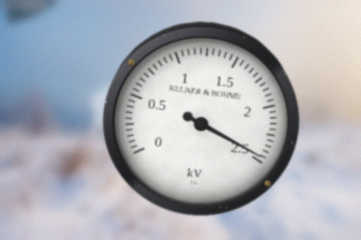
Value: kV 2.45
